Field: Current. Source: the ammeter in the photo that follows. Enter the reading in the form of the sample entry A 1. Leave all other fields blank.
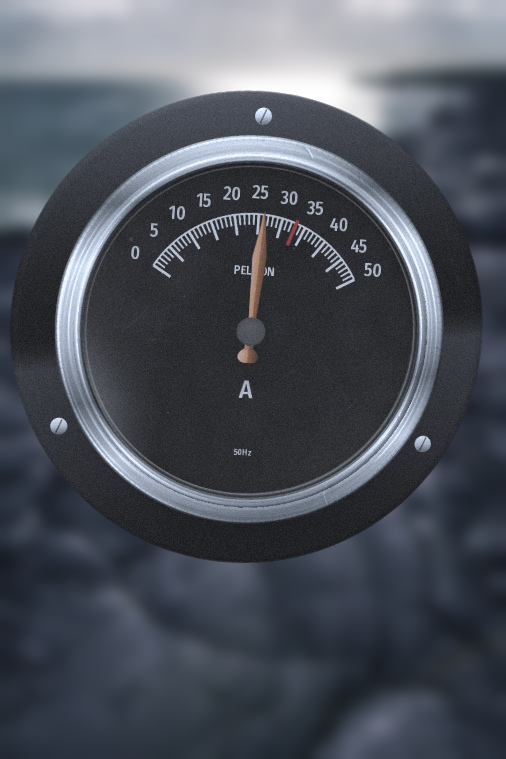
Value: A 26
